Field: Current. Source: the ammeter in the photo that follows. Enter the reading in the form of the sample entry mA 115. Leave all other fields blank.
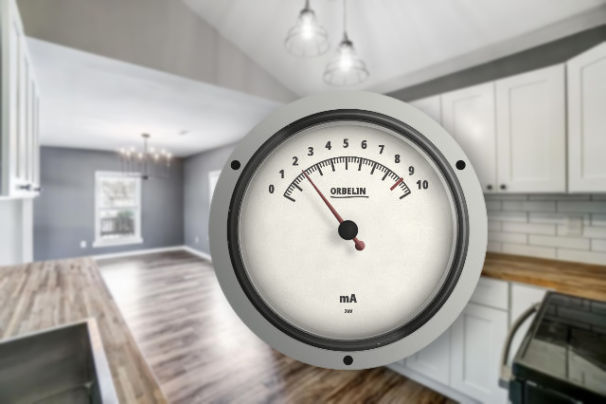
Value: mA 2
